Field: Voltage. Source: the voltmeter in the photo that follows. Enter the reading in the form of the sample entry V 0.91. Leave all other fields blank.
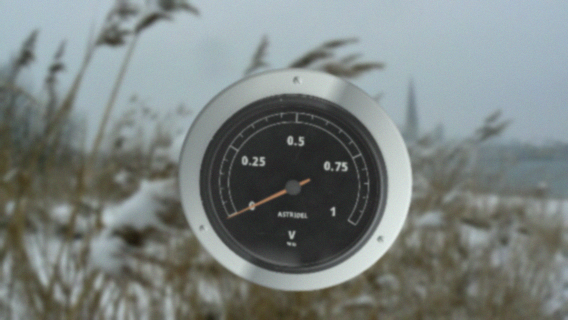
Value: V 0
